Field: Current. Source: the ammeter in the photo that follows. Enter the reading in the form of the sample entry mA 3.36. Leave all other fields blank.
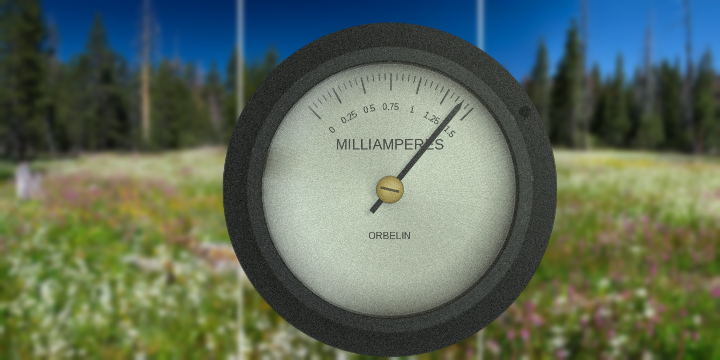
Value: mA 1.4
